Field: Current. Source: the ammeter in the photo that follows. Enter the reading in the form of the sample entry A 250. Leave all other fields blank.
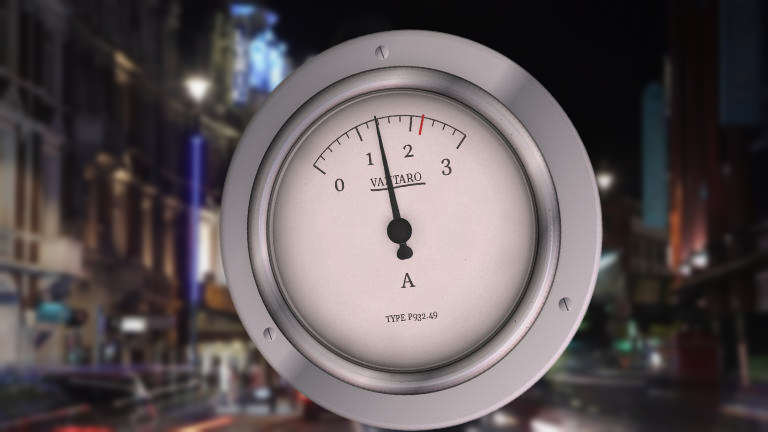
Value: A 1.4
